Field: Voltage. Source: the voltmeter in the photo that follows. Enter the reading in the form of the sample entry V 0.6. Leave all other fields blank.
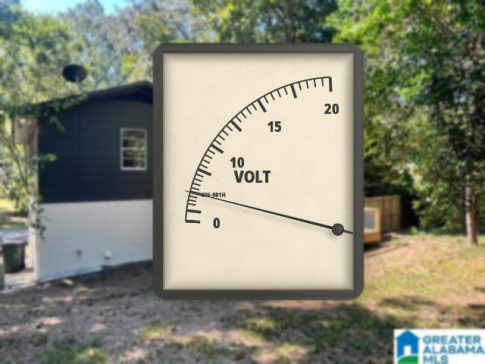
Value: V 5
